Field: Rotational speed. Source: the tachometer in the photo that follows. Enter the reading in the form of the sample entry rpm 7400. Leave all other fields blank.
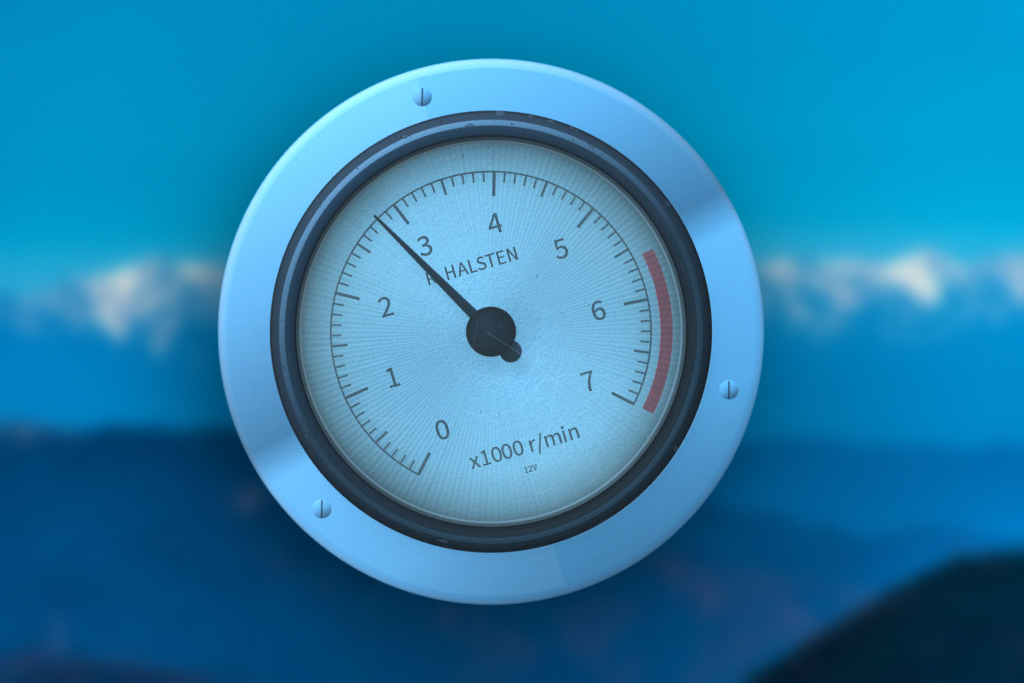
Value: rpm 2800
